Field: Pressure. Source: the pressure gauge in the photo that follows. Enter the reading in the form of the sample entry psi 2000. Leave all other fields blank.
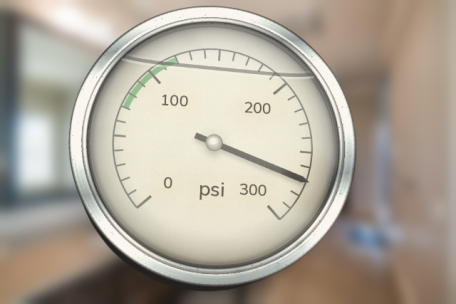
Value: psi 270
